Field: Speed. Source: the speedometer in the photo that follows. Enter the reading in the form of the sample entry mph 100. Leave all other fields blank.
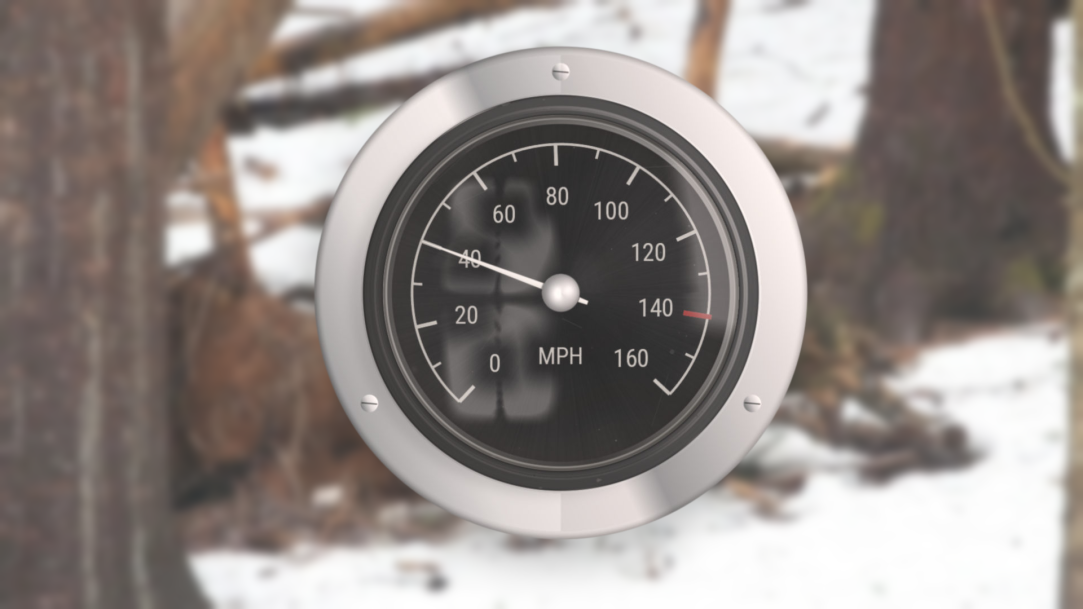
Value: mph 40
